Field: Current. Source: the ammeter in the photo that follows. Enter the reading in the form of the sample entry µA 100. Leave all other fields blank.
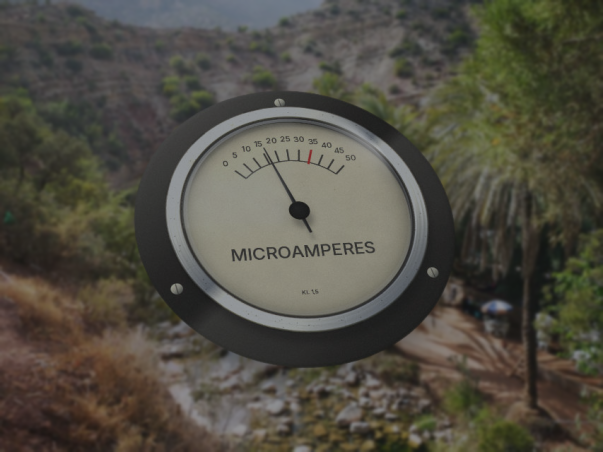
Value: µA 15
